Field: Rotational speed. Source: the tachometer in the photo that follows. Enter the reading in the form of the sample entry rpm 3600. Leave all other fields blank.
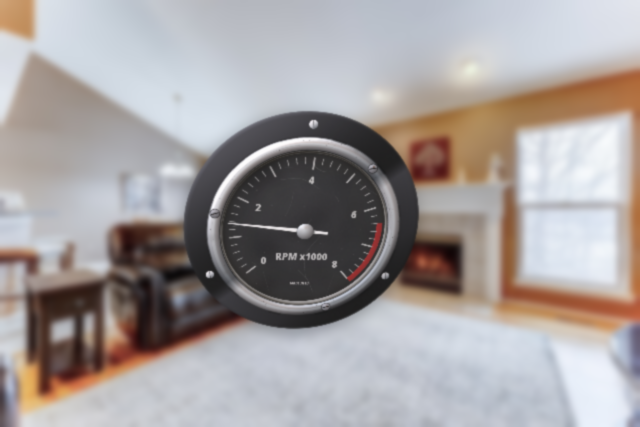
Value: rpm 1400
